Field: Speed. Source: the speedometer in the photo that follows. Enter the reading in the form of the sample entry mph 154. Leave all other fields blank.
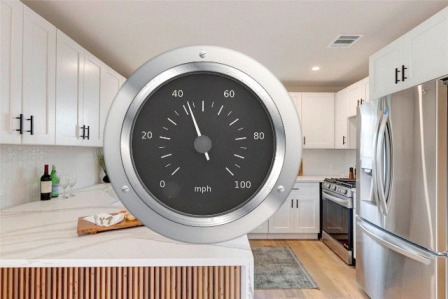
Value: mph 42.5
